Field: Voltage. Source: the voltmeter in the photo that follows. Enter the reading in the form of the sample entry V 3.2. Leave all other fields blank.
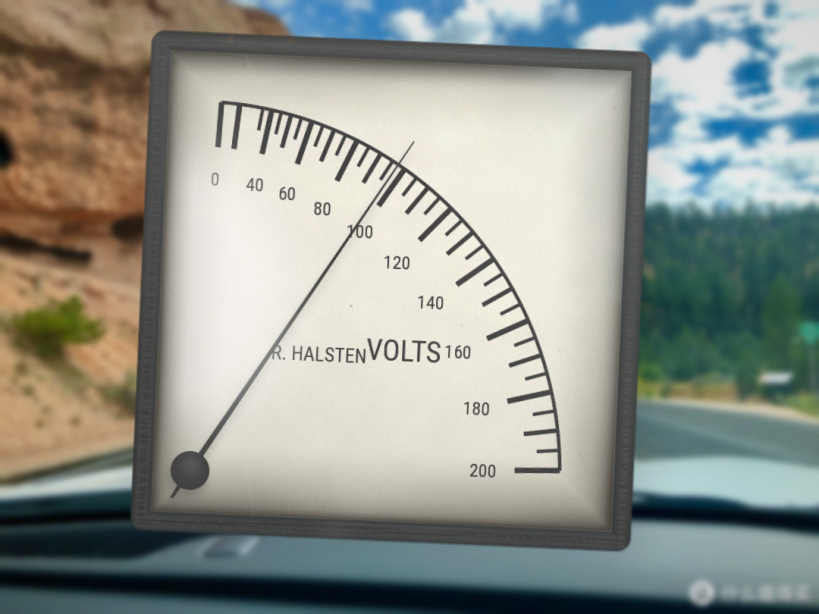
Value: V 97.5
